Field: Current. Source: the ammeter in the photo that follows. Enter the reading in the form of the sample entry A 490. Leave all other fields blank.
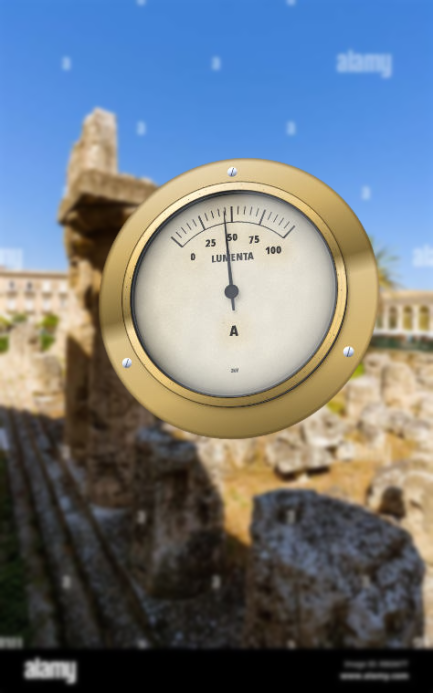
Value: A 45
